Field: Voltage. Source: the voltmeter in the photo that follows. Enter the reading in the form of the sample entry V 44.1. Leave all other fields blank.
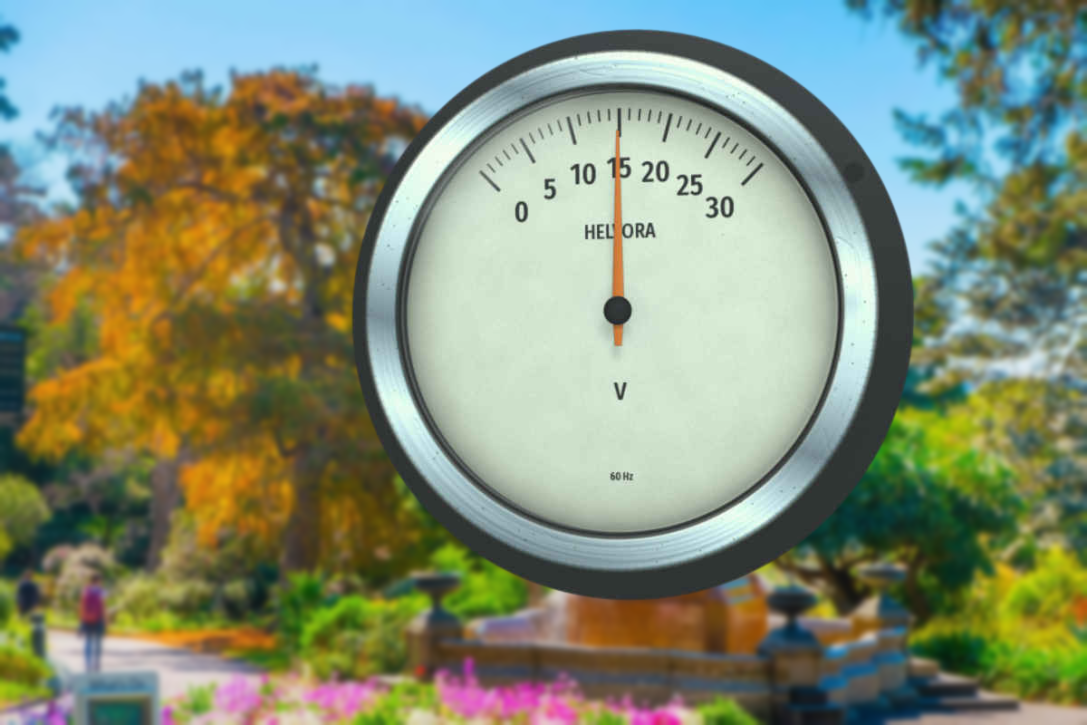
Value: V 15
